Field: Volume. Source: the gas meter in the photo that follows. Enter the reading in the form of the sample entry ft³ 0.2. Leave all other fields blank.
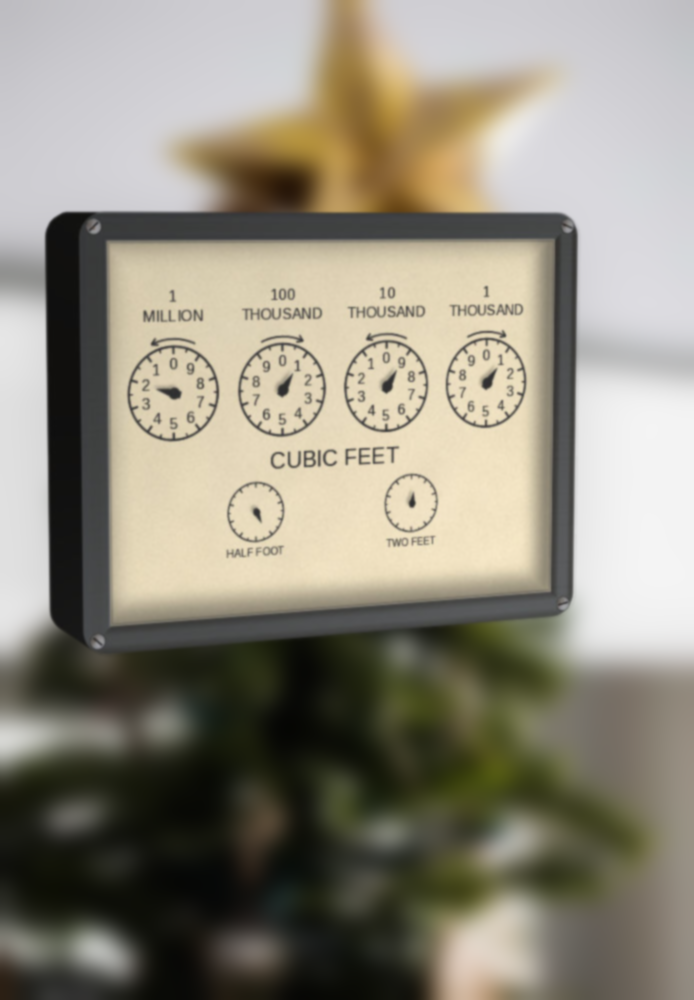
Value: ft³ 209100
